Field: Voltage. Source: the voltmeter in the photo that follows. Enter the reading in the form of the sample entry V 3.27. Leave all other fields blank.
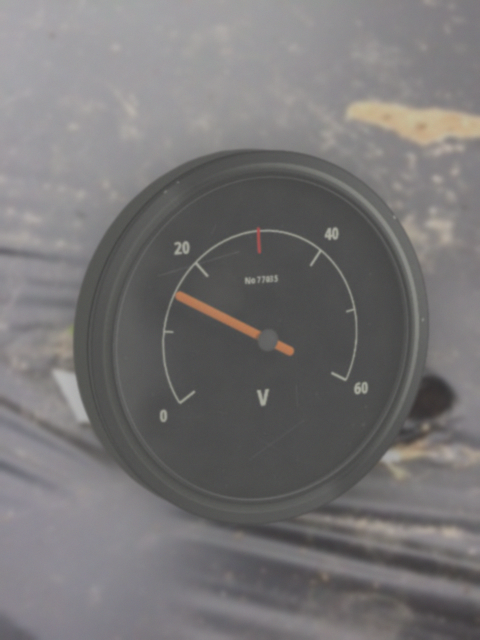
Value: V 15
